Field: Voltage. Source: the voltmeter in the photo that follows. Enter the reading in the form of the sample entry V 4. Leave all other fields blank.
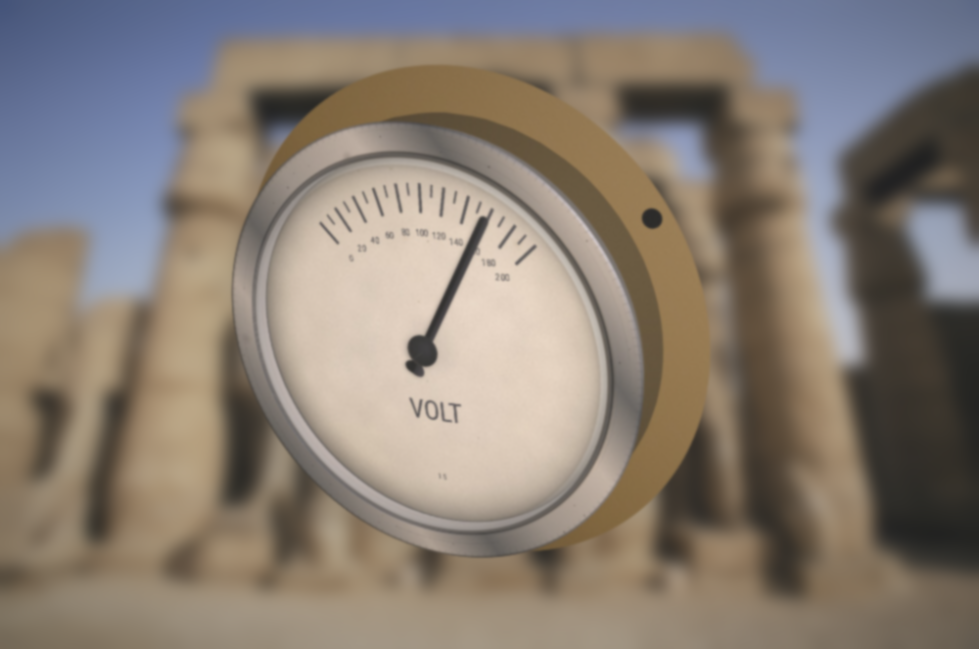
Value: V 160
